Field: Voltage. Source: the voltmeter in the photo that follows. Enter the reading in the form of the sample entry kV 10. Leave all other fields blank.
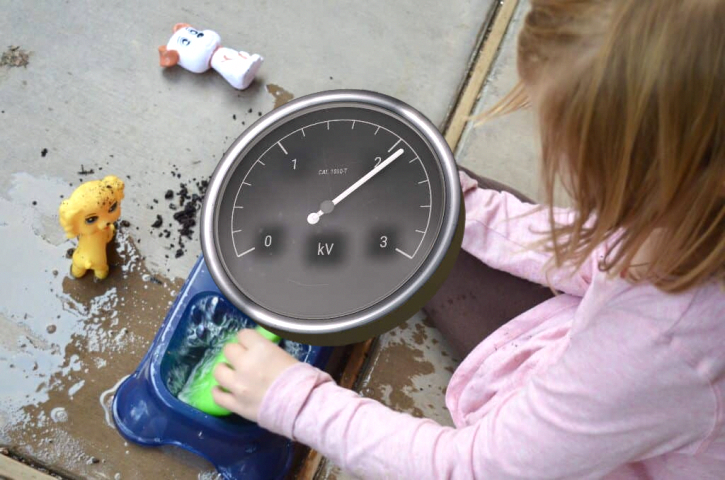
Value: kV 2.1
